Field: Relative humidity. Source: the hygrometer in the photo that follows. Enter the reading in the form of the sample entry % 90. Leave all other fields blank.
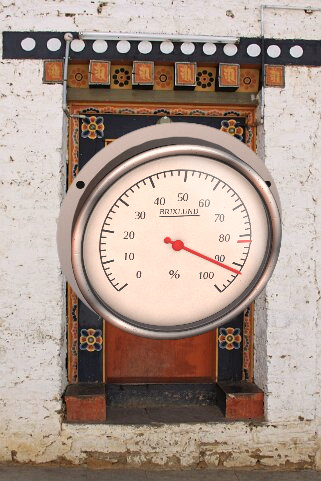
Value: % 92
